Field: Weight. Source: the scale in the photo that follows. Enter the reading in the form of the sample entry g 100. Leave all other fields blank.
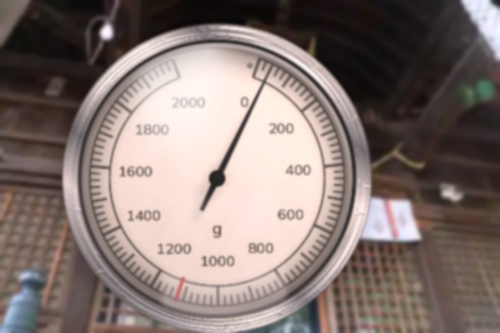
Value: g 40
